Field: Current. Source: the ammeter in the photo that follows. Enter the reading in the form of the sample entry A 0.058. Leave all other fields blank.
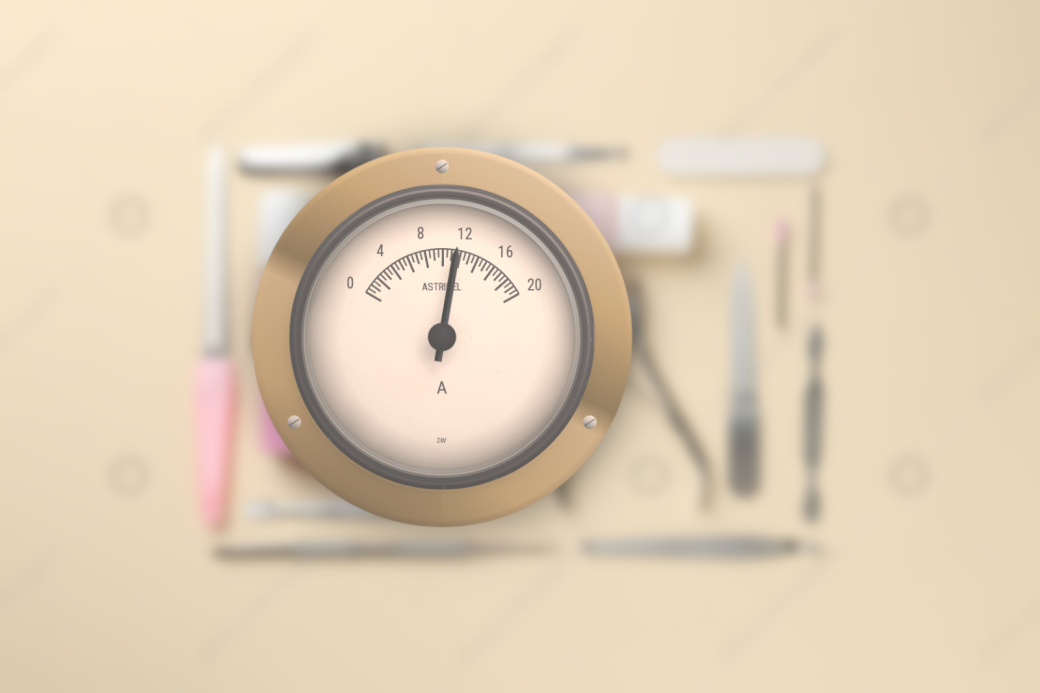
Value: A 11.5
